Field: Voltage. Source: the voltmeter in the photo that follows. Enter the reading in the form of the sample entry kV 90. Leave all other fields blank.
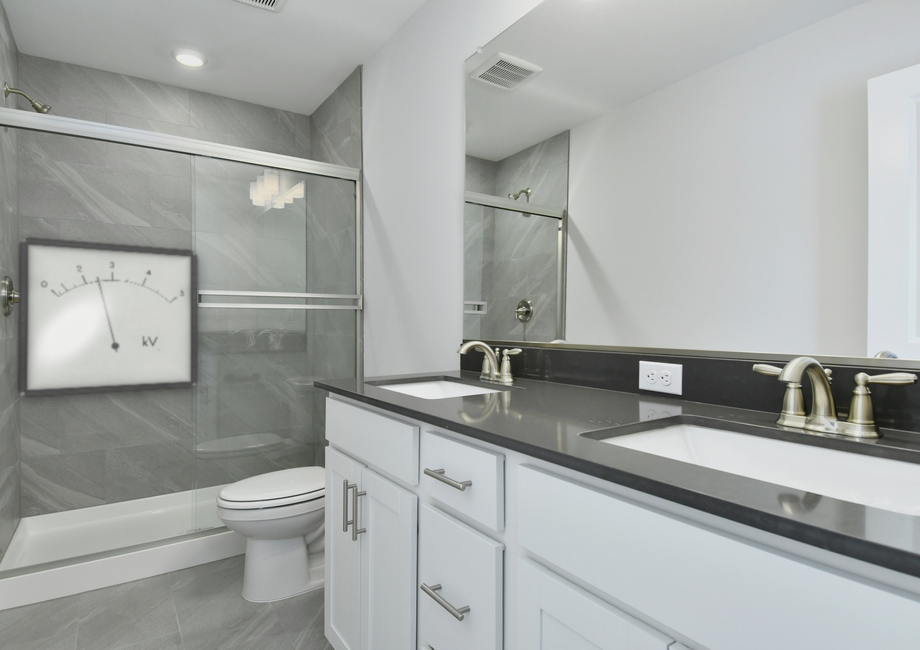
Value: kV 2.5
